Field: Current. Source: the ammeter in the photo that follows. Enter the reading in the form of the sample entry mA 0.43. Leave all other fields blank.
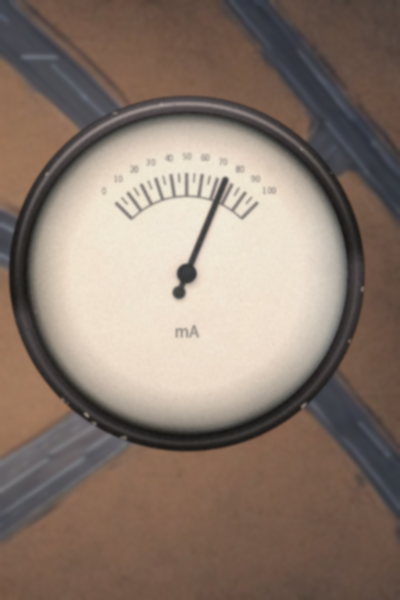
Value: mA 75
